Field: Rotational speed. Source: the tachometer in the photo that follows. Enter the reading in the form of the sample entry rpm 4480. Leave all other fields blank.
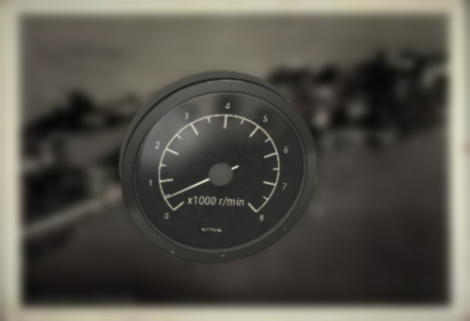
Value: rpm 500
